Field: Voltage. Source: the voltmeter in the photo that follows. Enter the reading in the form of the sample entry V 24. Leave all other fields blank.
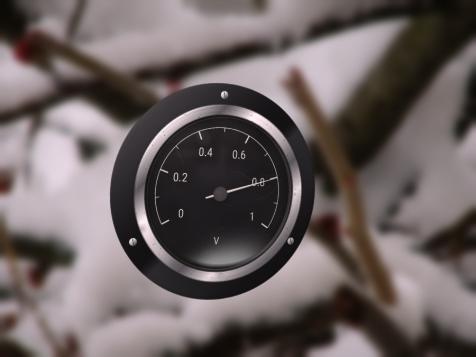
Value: V 0.8
